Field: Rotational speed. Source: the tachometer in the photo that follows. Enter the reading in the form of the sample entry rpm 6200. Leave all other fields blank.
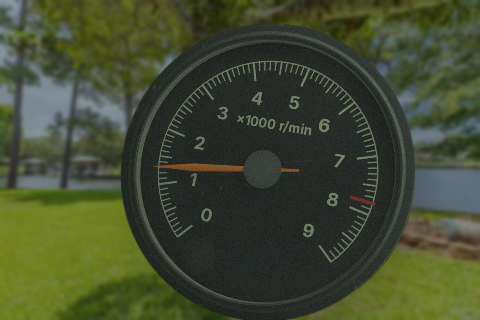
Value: rpm 1300
